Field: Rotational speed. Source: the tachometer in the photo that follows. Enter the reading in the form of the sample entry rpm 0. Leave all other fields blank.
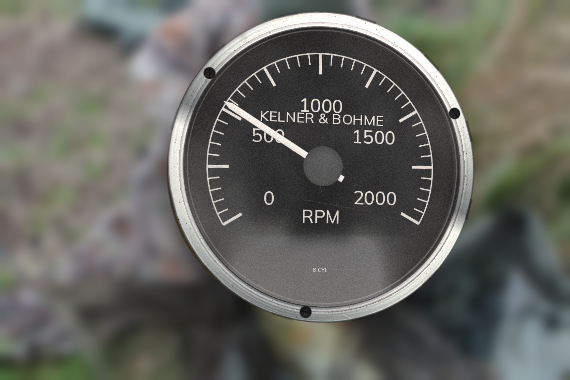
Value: rpm 525
